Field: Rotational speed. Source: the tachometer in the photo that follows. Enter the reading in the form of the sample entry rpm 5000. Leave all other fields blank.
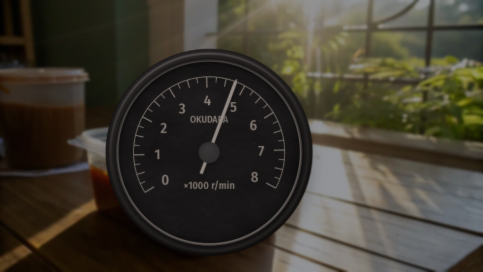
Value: rpm 4750
